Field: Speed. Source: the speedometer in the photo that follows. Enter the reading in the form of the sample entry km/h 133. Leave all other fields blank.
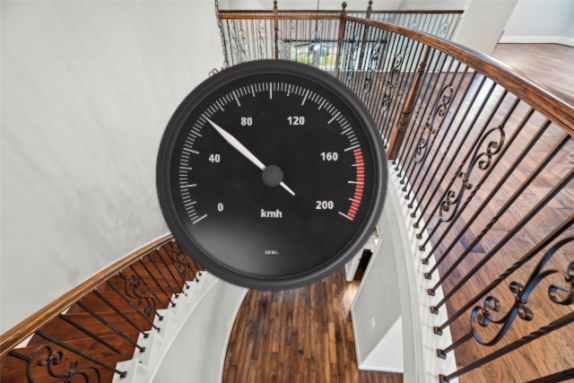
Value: km/h 60
